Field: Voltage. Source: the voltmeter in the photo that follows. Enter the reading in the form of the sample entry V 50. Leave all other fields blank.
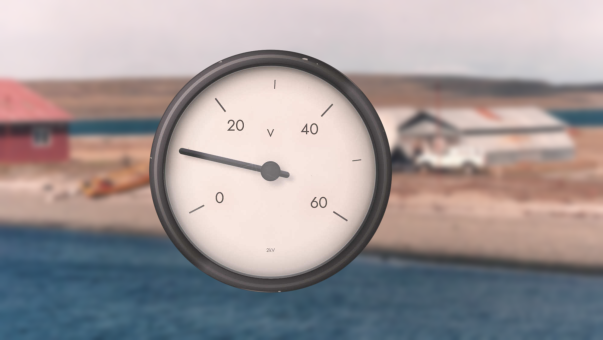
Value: V 10
